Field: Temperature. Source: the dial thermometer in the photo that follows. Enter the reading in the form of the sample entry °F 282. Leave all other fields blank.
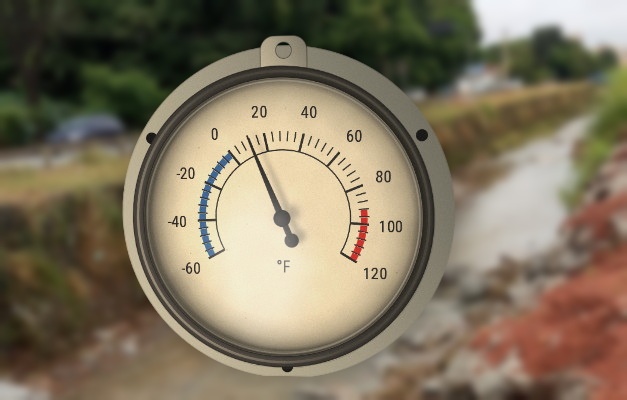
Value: °F 12
